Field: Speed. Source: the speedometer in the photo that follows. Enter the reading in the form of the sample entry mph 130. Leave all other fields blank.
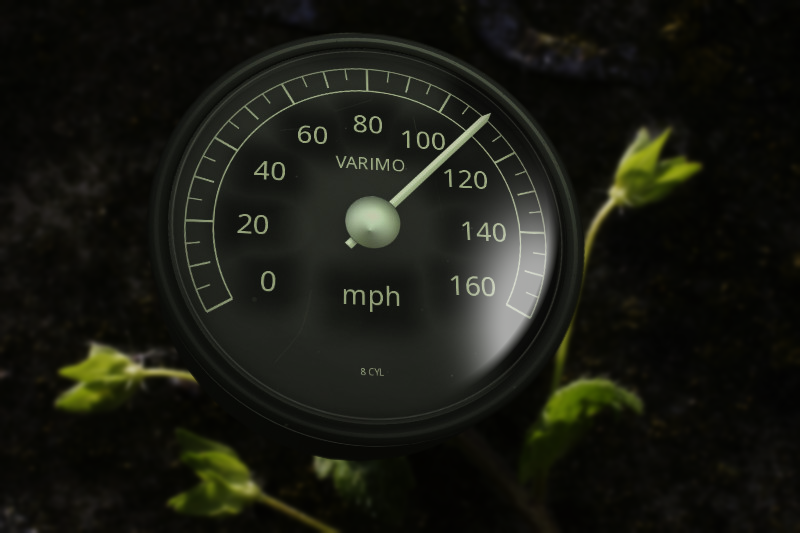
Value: mph 110
